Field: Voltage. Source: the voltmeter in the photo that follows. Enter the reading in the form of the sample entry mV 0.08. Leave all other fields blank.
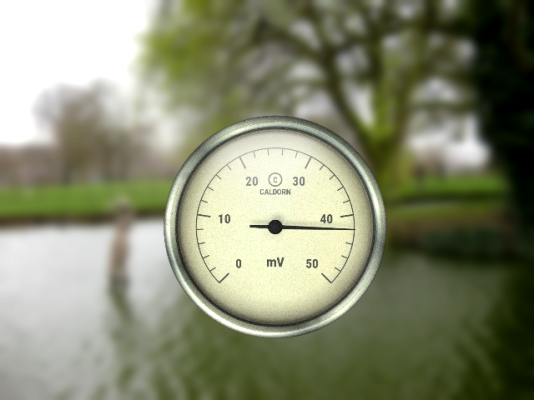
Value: mV 42
